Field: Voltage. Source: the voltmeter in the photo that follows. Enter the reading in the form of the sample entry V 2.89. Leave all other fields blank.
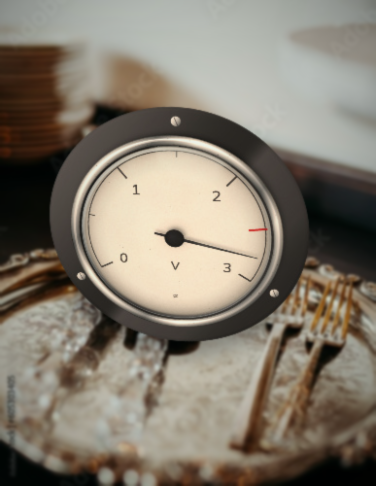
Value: V 2.75
